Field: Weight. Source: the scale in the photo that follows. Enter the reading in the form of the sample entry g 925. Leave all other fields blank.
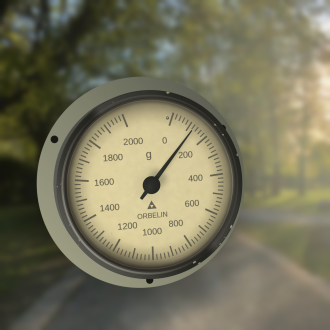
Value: g 120
